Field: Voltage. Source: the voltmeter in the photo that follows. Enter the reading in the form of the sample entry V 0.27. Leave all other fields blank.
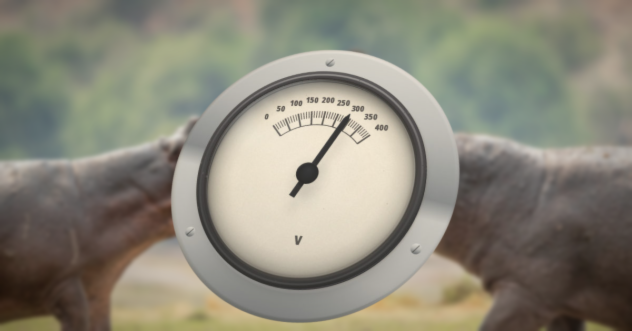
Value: V 300
